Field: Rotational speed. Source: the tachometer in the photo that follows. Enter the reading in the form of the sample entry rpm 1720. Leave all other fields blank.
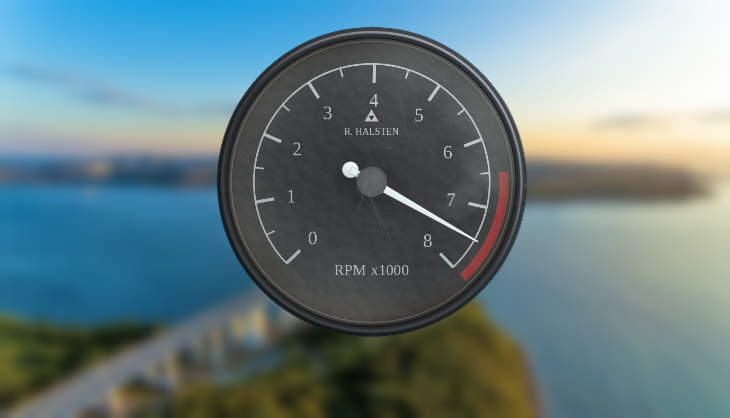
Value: rpm 7500
